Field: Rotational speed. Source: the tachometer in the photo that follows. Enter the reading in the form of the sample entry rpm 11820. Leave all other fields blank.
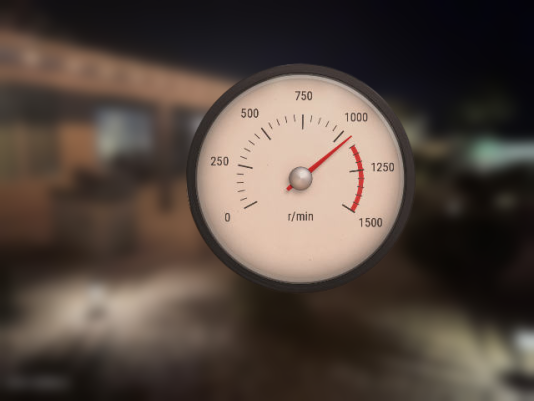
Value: rpm 1050
